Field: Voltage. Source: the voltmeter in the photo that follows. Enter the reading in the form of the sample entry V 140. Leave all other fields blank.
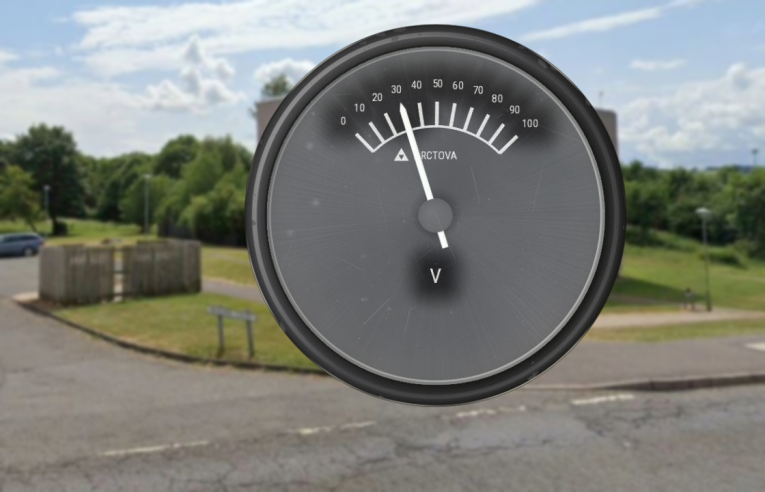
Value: V 30
